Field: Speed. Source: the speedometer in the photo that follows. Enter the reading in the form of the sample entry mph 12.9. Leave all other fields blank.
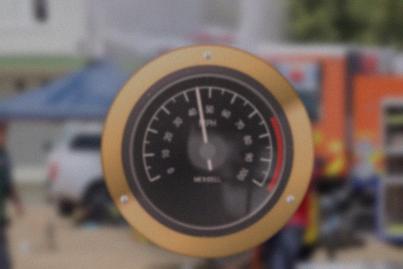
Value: mph 45
